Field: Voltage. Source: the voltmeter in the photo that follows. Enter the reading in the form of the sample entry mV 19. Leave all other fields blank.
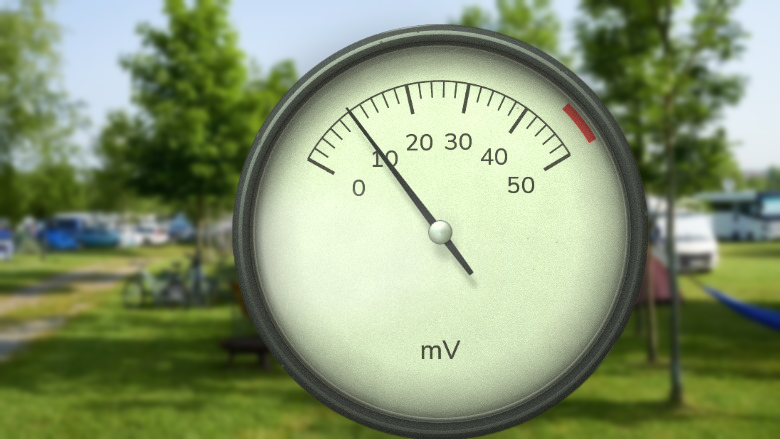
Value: mV 10
